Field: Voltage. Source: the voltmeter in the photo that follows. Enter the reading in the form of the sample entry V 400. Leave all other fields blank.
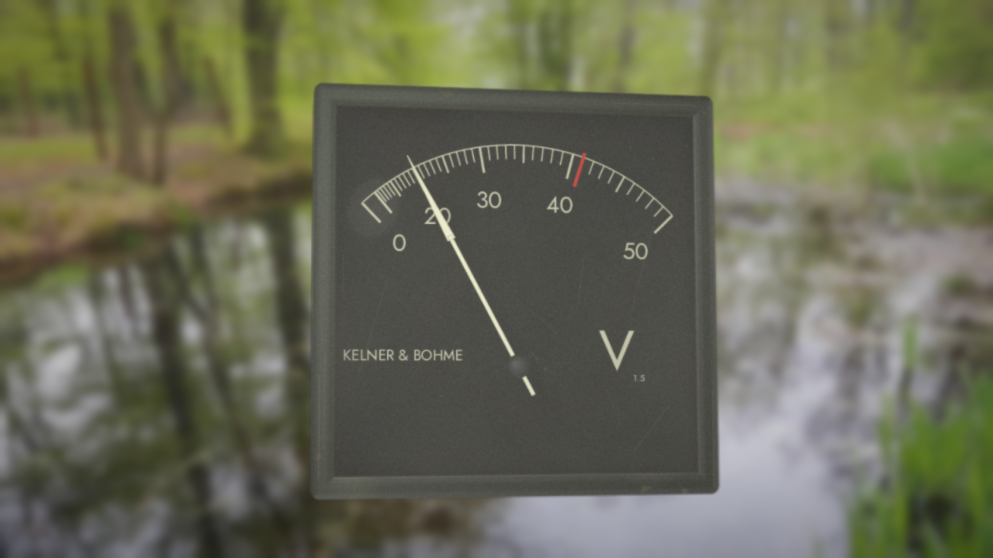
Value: V 20
